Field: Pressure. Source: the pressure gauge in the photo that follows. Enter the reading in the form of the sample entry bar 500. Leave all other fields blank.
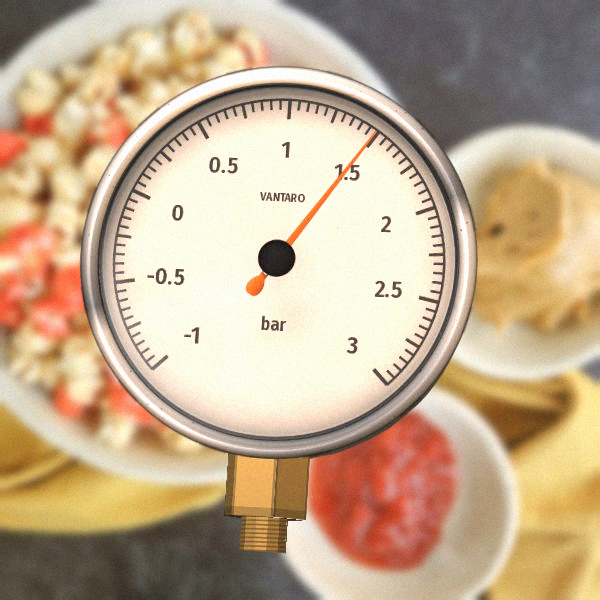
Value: bar 1.5
